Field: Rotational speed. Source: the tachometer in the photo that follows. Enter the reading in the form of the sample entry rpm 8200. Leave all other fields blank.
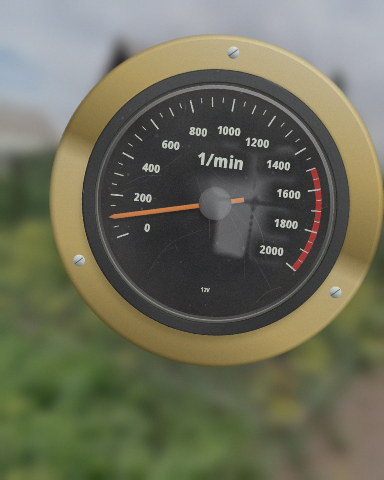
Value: rpm 100
